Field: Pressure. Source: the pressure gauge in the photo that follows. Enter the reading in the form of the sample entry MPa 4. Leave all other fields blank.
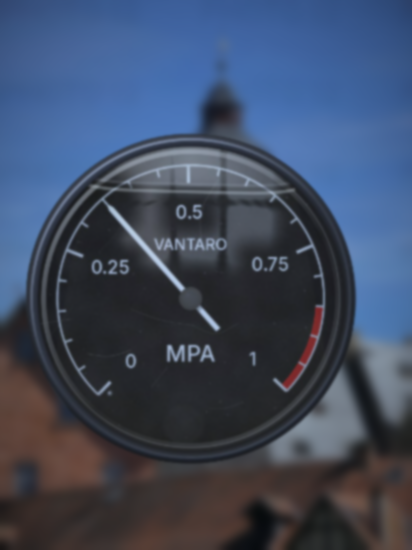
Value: MPa 0.35
